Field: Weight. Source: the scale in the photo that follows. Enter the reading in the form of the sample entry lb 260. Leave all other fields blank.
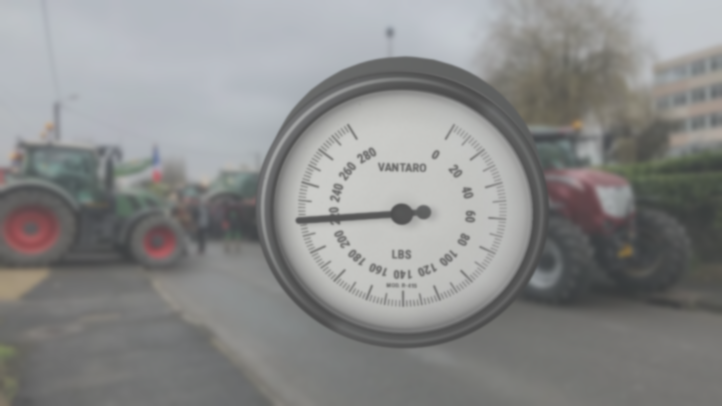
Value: lb 220
